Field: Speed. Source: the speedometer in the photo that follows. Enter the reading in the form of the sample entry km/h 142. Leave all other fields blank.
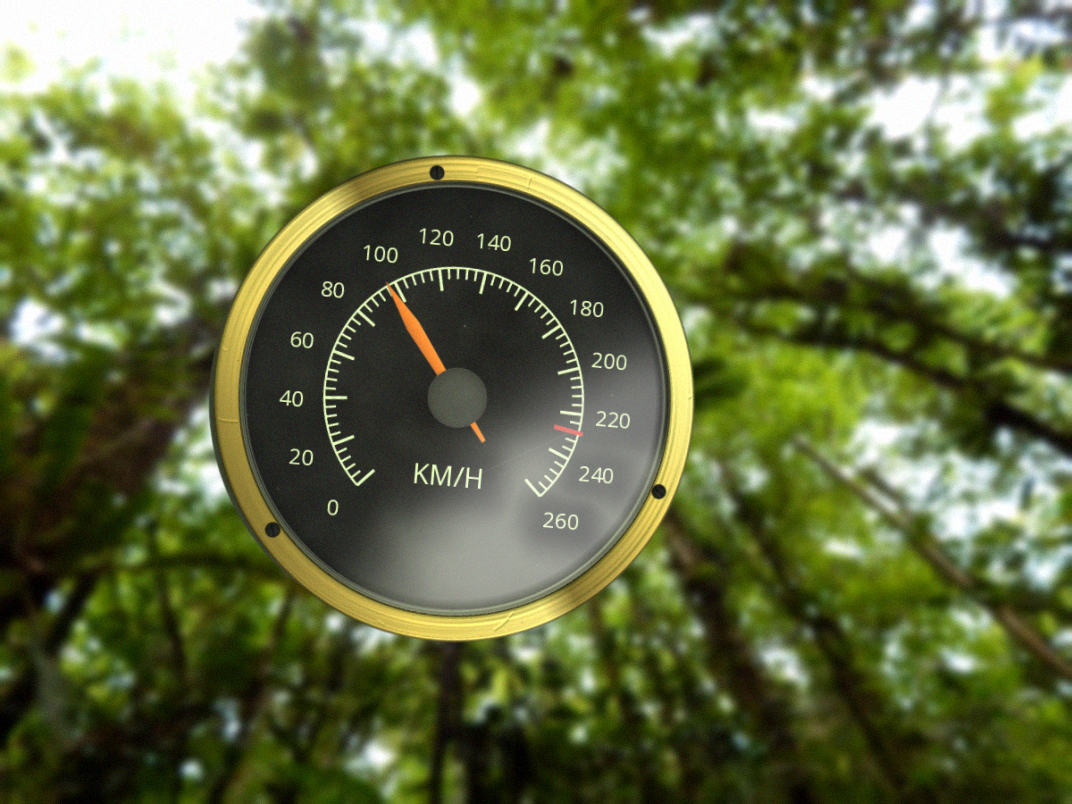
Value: km/h 96
